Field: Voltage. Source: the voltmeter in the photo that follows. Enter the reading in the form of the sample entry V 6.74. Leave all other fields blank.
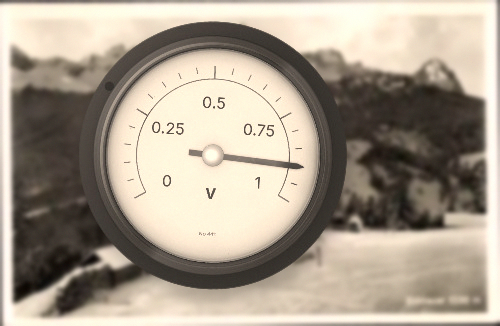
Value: V 0.9
